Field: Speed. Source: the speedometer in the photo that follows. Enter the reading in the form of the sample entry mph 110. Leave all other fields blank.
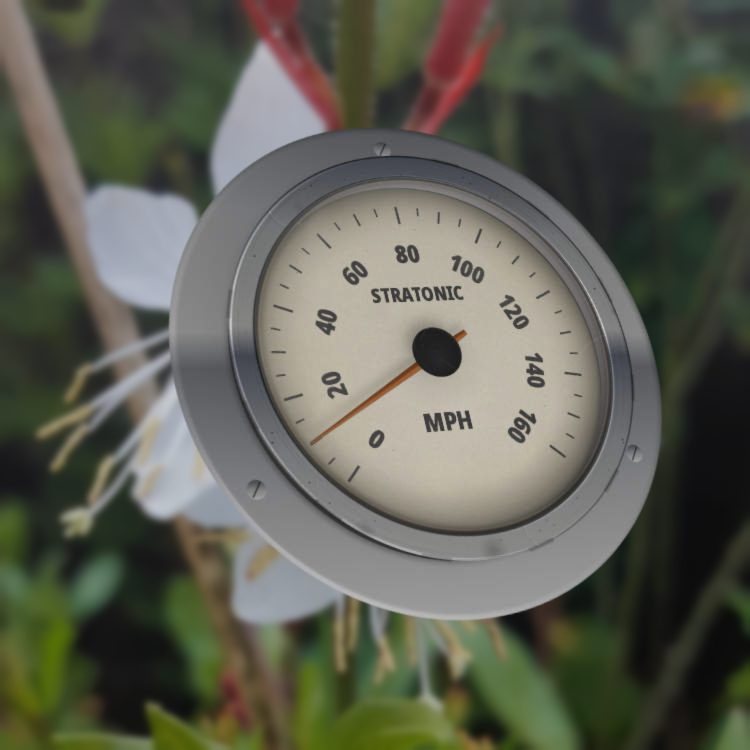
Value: mph 10
